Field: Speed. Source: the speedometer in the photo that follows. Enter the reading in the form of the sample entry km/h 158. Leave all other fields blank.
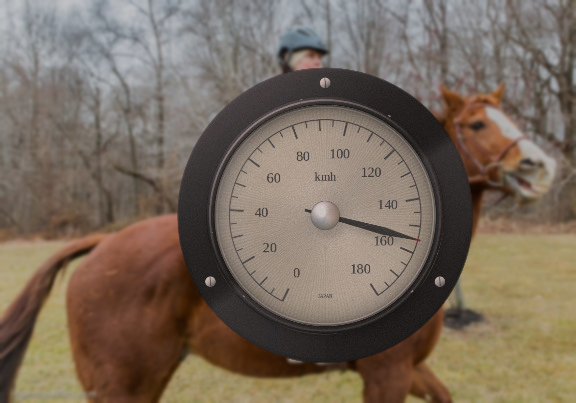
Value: km/h 155
